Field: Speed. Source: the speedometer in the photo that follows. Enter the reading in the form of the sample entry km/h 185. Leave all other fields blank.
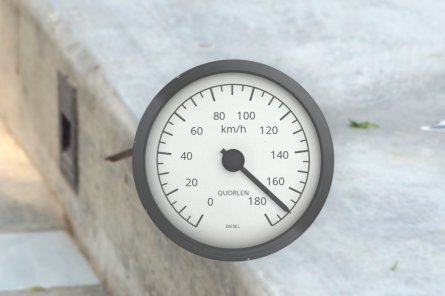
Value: km/h 170
